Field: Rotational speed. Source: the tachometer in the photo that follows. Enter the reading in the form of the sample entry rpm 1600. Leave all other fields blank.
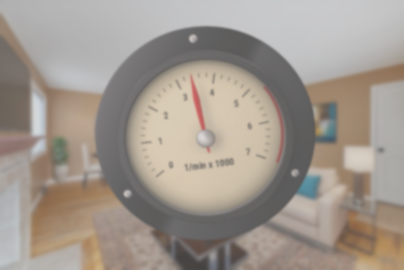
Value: rpm 3400
